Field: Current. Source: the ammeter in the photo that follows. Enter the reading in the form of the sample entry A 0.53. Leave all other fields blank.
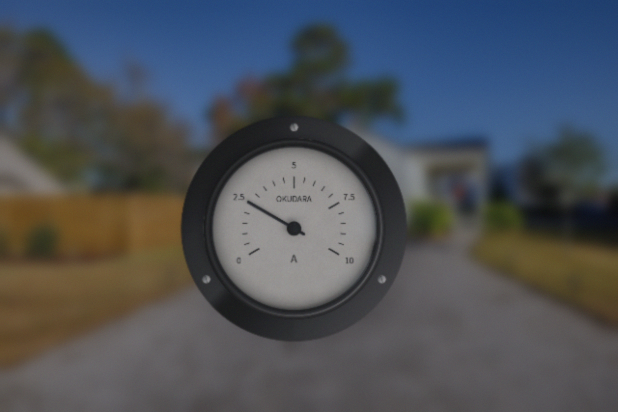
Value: A 2.5
